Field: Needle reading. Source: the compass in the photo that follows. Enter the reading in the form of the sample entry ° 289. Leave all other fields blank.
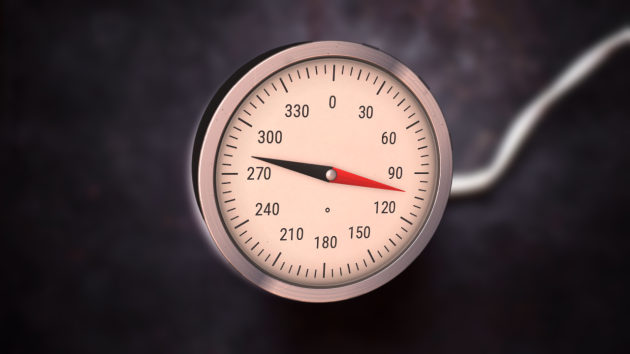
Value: ° 102.5
